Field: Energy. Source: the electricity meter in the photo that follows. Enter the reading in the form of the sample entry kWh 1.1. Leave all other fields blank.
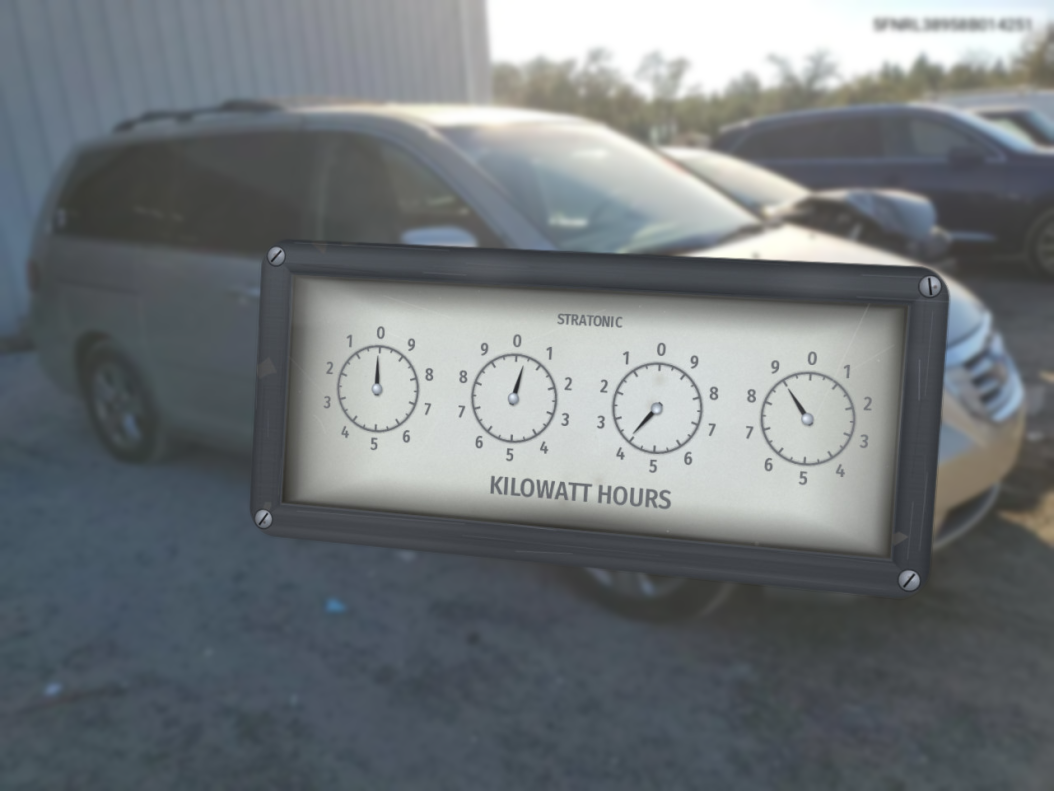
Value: kWh 39
